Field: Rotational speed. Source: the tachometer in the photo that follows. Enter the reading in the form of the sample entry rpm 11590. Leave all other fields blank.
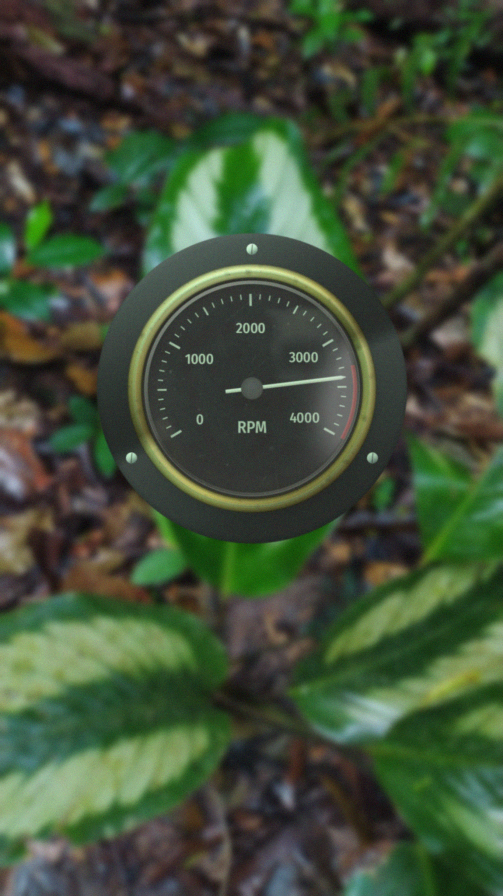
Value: rpm 3400
